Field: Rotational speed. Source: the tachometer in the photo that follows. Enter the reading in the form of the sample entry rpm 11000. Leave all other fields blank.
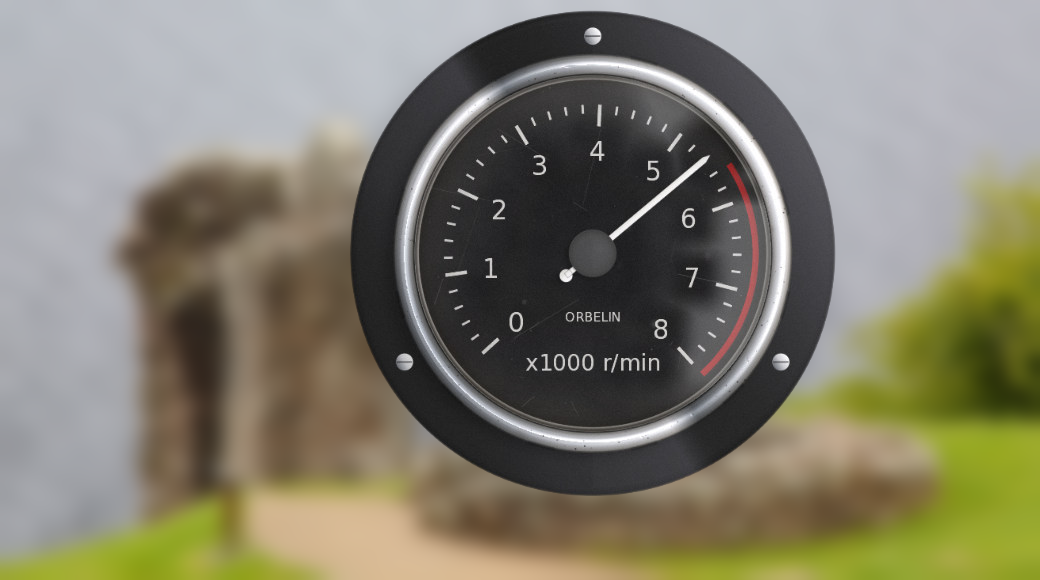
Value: rpm 5400
